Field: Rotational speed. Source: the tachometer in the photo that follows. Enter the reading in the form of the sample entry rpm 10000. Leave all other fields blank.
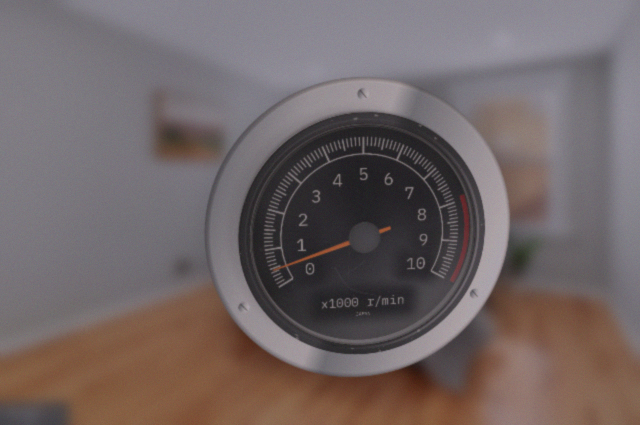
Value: rpm 500
